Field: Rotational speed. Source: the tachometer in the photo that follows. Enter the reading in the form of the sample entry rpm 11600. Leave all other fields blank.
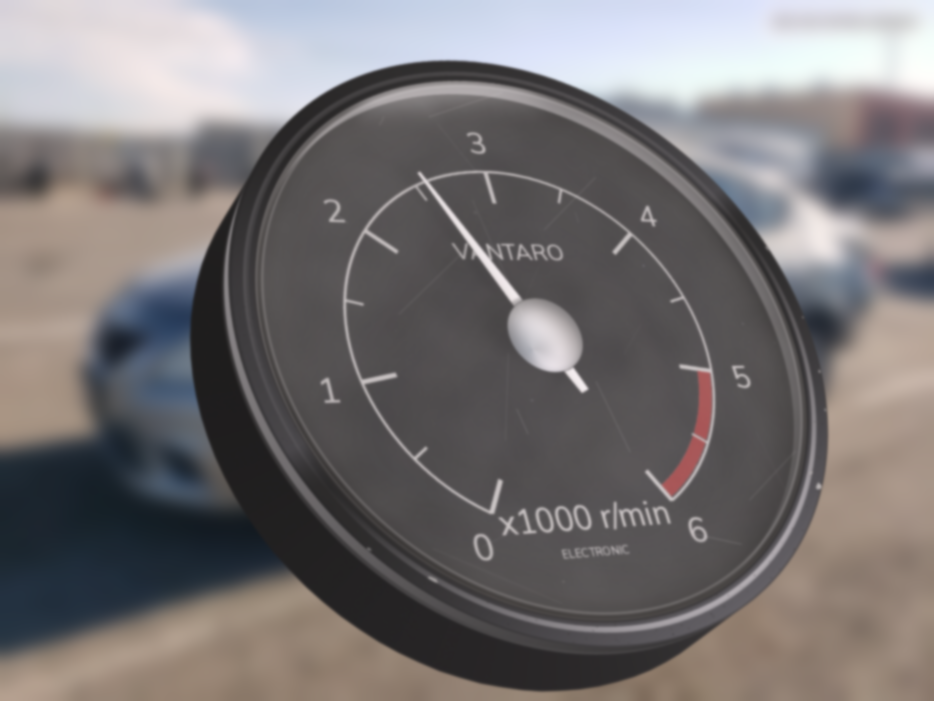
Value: rpm 2500
